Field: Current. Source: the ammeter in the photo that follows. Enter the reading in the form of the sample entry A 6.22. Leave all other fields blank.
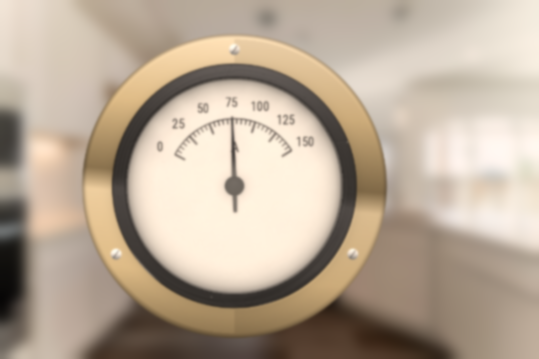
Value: A 75
